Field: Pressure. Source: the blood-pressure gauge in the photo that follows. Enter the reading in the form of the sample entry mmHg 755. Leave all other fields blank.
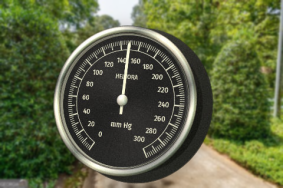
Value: mmHg 150
